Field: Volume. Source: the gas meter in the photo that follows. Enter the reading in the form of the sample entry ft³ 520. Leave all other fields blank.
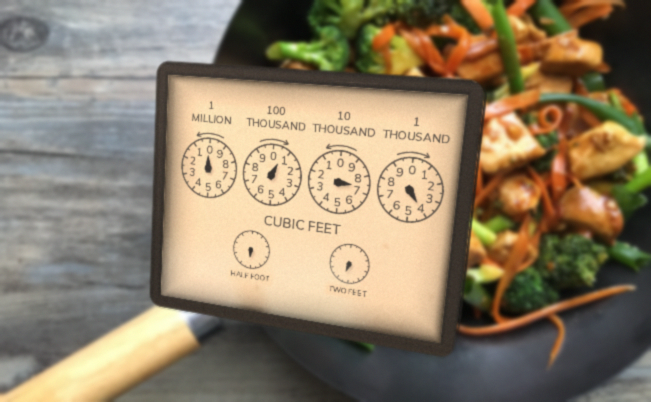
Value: ft³ 7400
